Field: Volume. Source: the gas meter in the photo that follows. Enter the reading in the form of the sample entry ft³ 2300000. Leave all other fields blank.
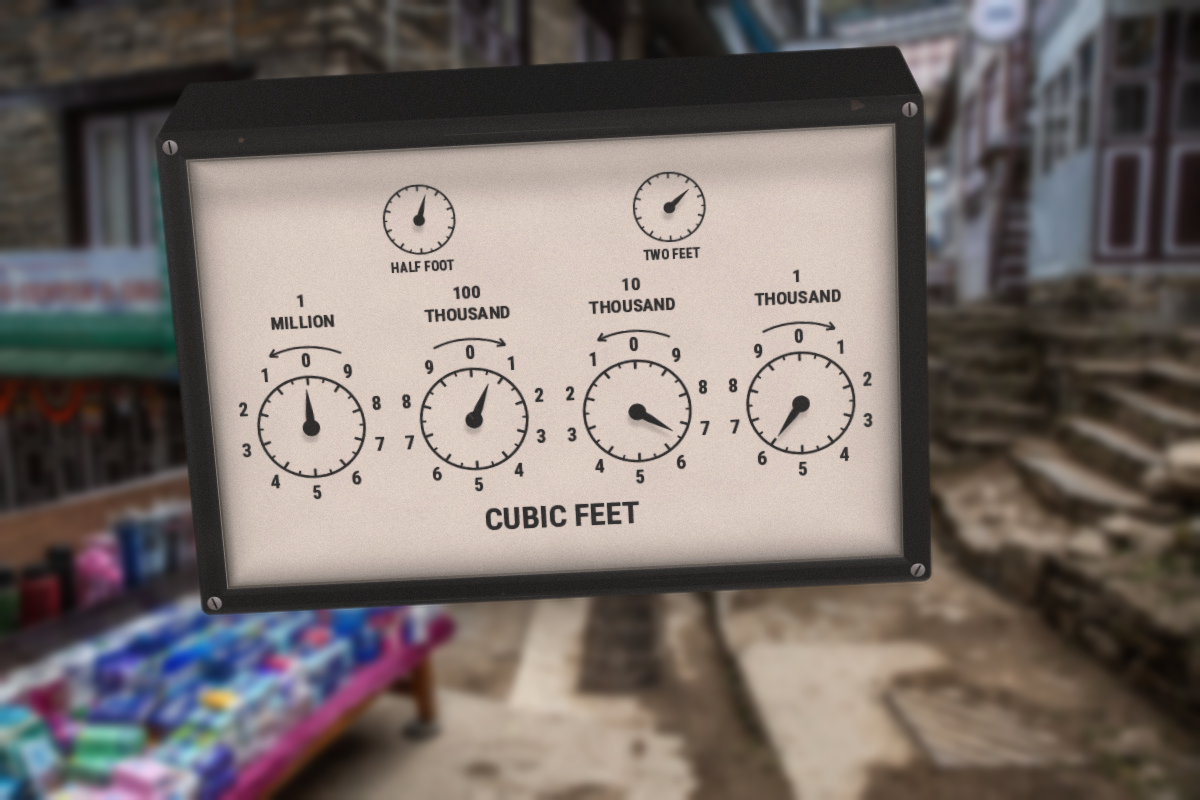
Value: ft³ 6600
